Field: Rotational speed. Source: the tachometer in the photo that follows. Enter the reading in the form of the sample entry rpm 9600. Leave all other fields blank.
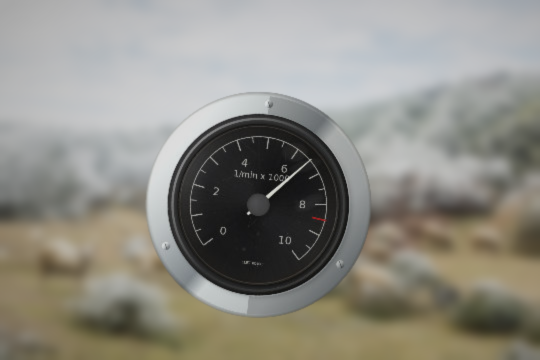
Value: rpm 6500
